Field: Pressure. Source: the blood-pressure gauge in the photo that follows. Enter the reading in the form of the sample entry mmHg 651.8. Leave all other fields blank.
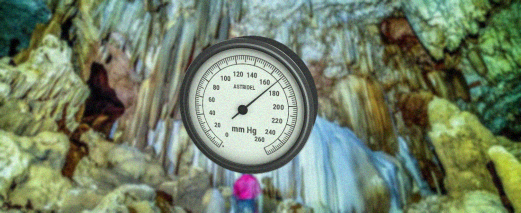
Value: mmHg 170
